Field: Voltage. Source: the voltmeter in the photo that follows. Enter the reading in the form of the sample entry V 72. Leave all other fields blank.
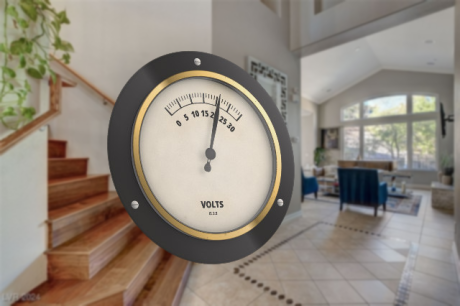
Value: V 20
